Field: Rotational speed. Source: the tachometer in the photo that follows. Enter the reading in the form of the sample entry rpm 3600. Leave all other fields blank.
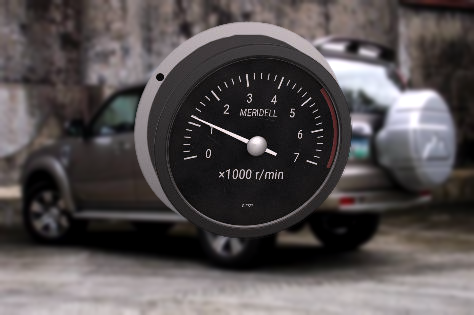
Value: rpm 1200
